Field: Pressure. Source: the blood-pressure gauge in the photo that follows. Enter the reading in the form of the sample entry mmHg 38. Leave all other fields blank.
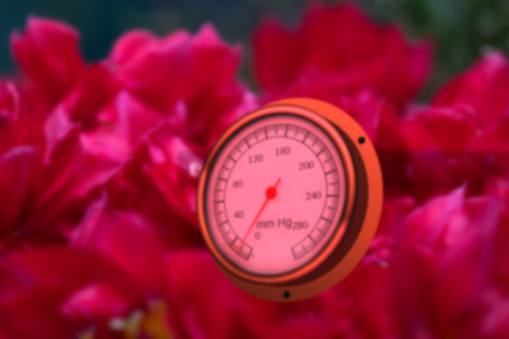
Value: mmHg 10
